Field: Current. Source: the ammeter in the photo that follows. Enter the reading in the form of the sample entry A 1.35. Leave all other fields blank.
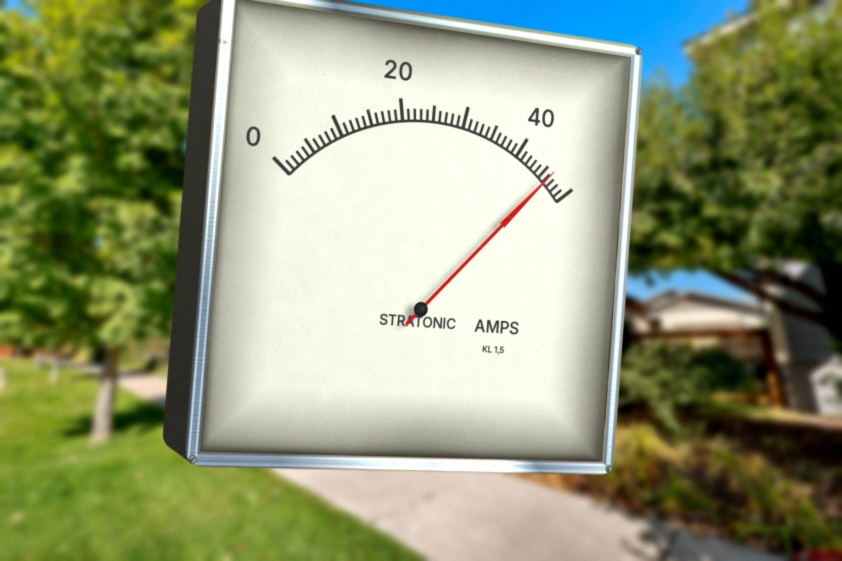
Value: A 46
